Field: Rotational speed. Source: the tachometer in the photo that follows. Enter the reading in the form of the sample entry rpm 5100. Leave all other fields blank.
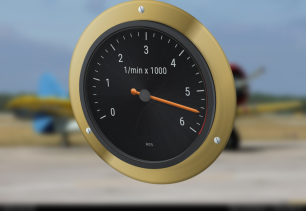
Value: rpm 5500
